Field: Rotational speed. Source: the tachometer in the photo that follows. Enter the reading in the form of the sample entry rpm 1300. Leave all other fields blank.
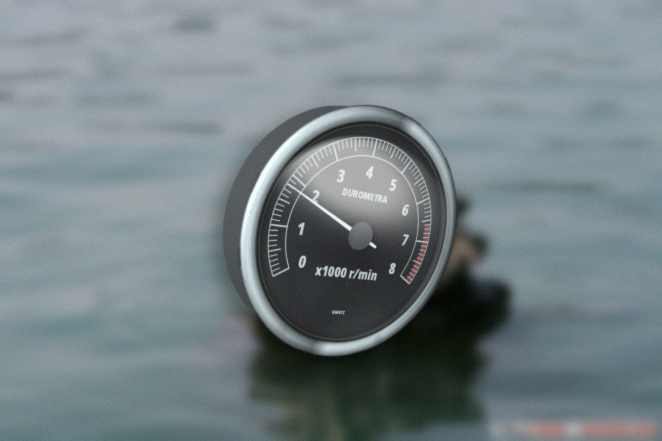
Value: rpm 1800
